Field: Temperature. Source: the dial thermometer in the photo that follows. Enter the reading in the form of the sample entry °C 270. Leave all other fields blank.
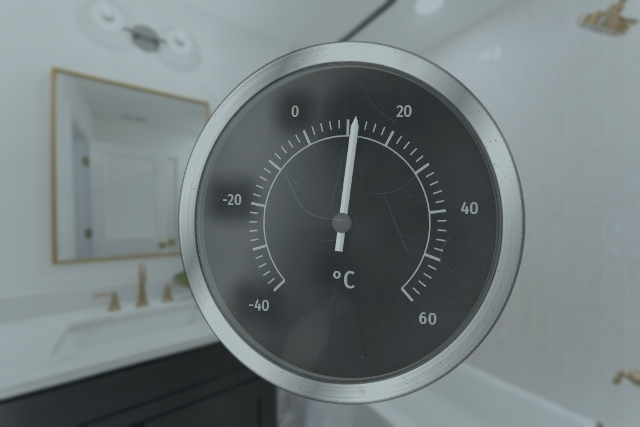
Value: °C 12
